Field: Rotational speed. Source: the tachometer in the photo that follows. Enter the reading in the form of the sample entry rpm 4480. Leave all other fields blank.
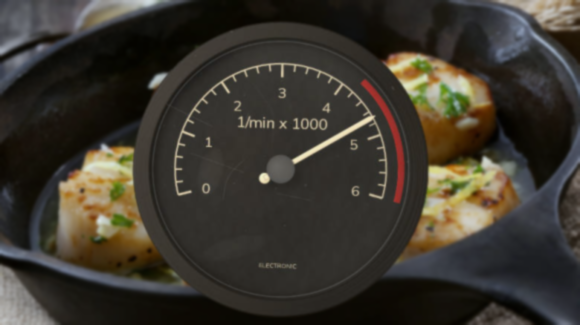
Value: rpm 4700
